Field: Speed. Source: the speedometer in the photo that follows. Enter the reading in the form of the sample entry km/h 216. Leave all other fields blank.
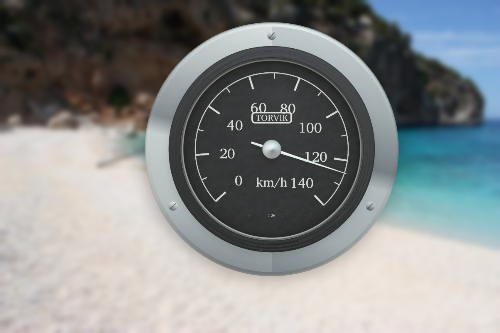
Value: km/h 125
